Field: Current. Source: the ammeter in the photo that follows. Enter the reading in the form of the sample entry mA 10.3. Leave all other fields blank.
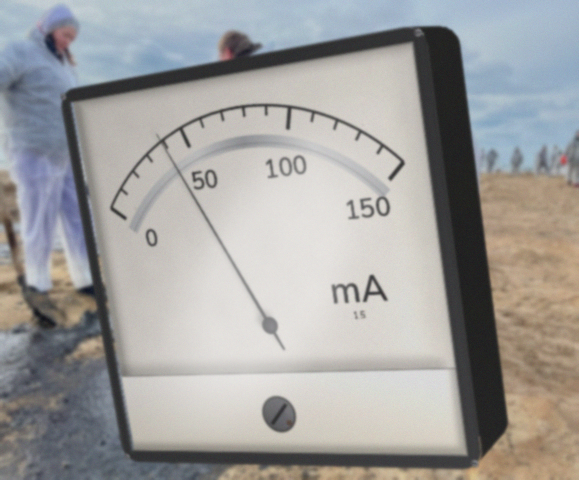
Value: mA 40
